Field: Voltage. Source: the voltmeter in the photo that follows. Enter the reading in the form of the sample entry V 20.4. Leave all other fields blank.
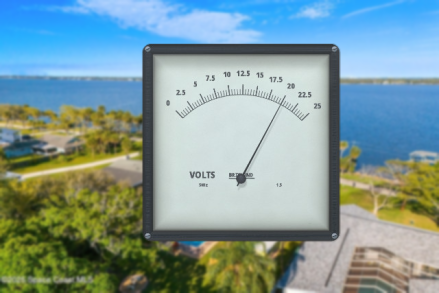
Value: V 20
